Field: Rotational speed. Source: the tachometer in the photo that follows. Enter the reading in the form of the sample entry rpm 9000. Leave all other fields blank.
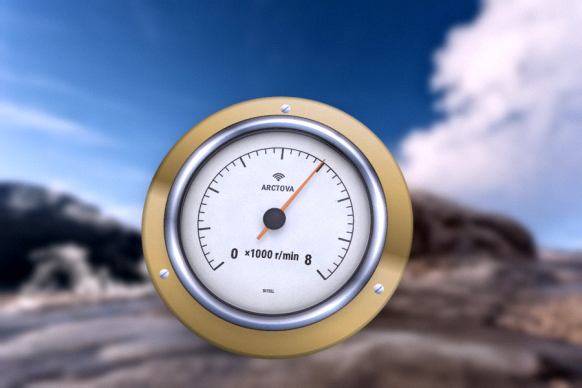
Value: rpm 5000
